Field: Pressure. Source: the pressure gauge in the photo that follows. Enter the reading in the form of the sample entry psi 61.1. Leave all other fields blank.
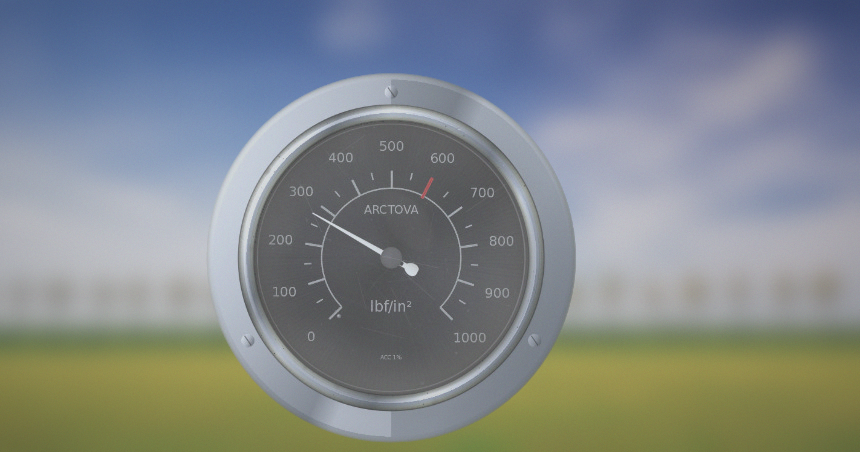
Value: psi 275
